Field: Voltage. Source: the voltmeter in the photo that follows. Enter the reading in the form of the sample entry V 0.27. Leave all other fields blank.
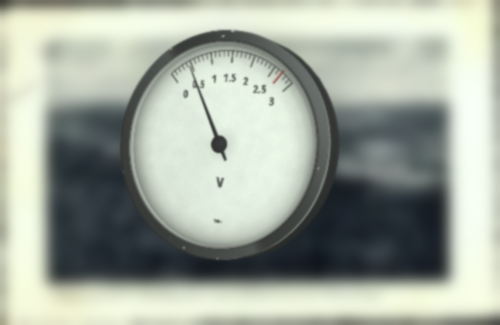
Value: V 0.5
